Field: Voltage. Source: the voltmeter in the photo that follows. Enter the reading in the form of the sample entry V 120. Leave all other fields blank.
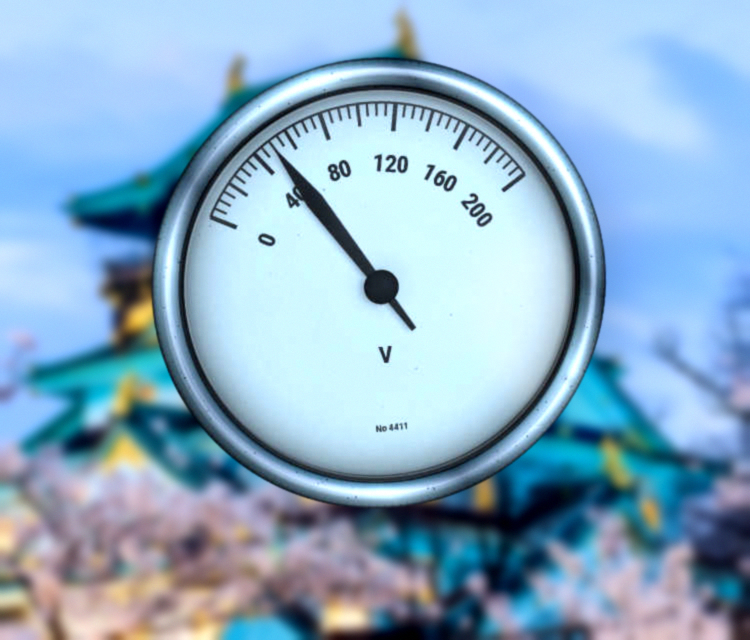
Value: V 50
